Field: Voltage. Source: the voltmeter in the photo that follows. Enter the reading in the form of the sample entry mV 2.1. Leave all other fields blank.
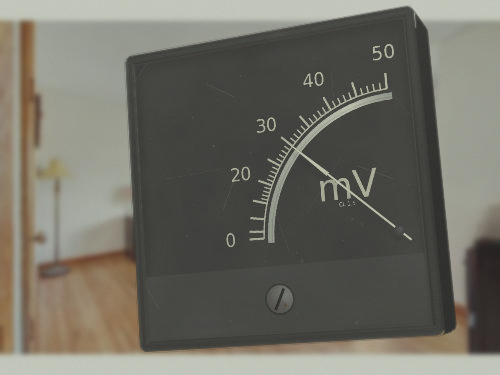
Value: mV 30
